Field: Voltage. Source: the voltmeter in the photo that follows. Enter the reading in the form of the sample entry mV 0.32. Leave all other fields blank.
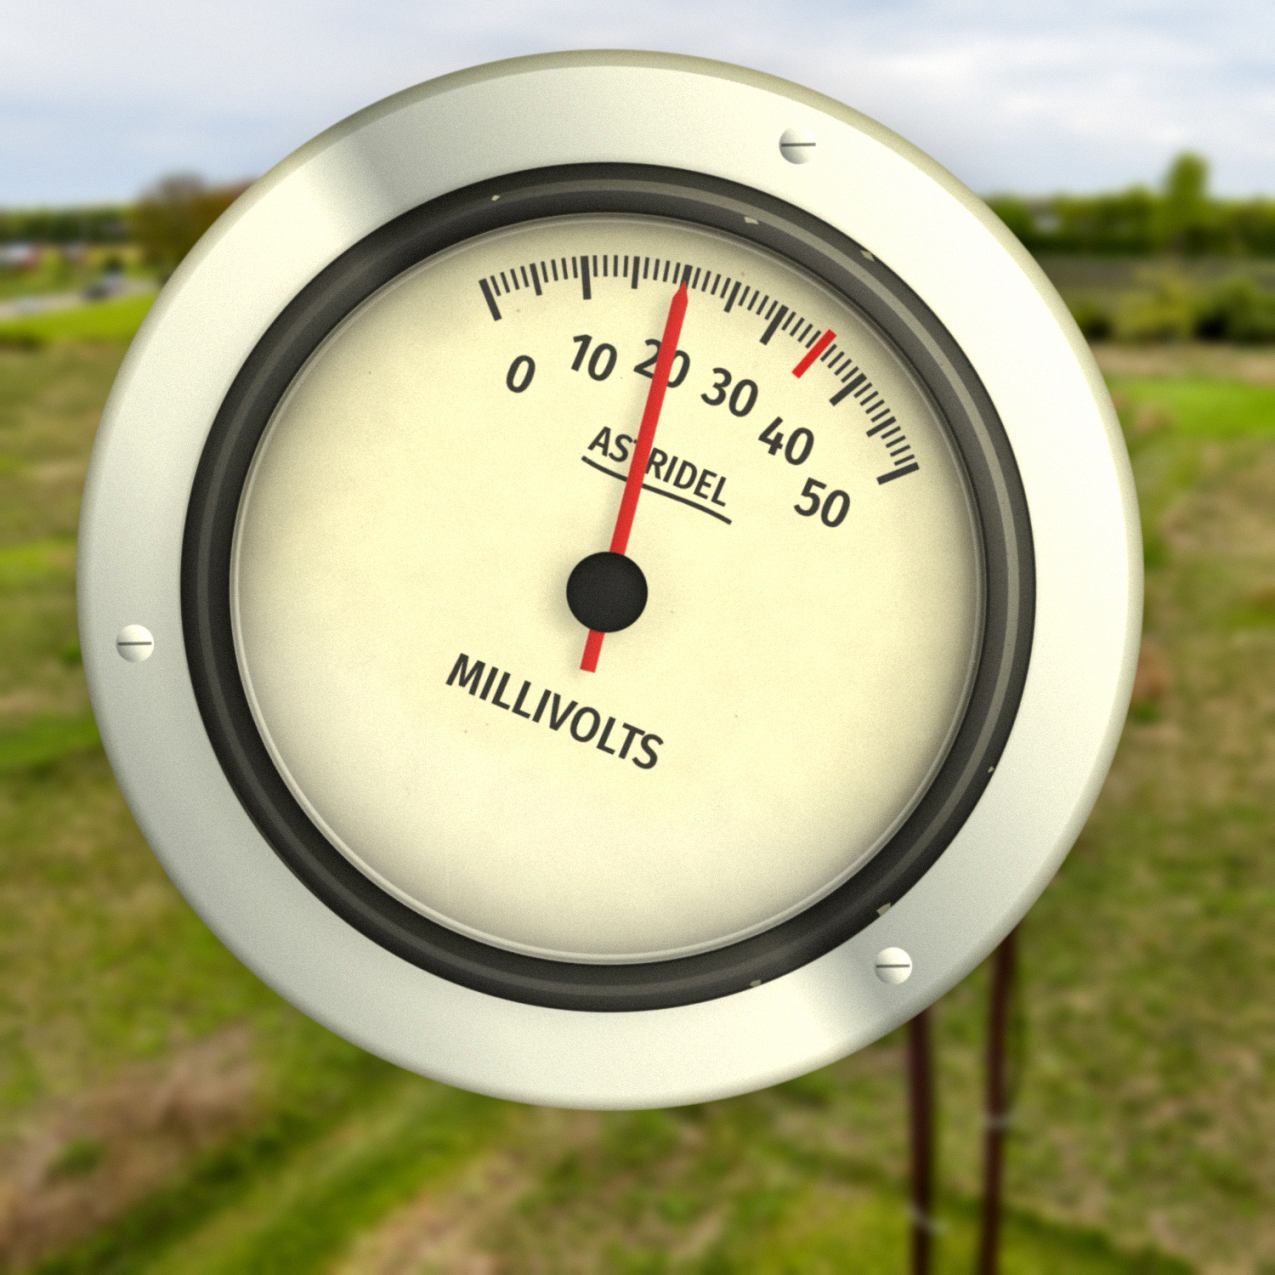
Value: mV 20
